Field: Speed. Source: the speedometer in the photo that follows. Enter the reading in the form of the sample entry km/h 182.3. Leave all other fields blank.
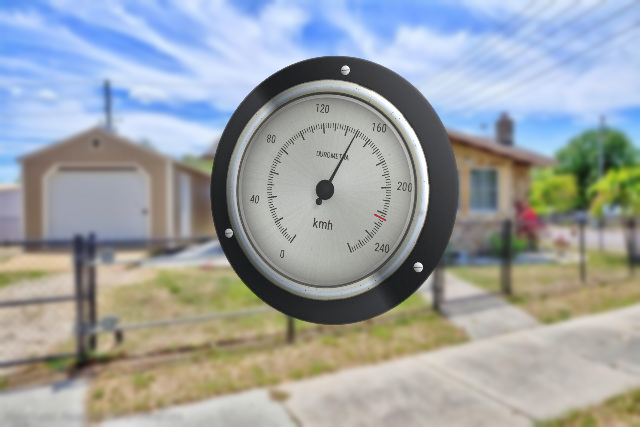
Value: km/h 150
